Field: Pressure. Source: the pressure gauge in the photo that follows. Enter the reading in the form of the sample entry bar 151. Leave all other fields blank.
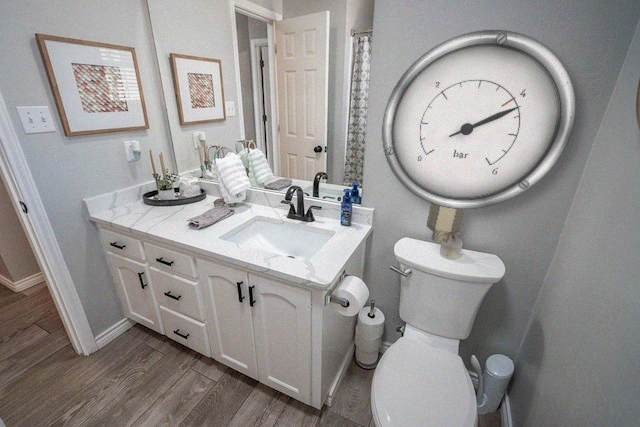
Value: bar 4.25
